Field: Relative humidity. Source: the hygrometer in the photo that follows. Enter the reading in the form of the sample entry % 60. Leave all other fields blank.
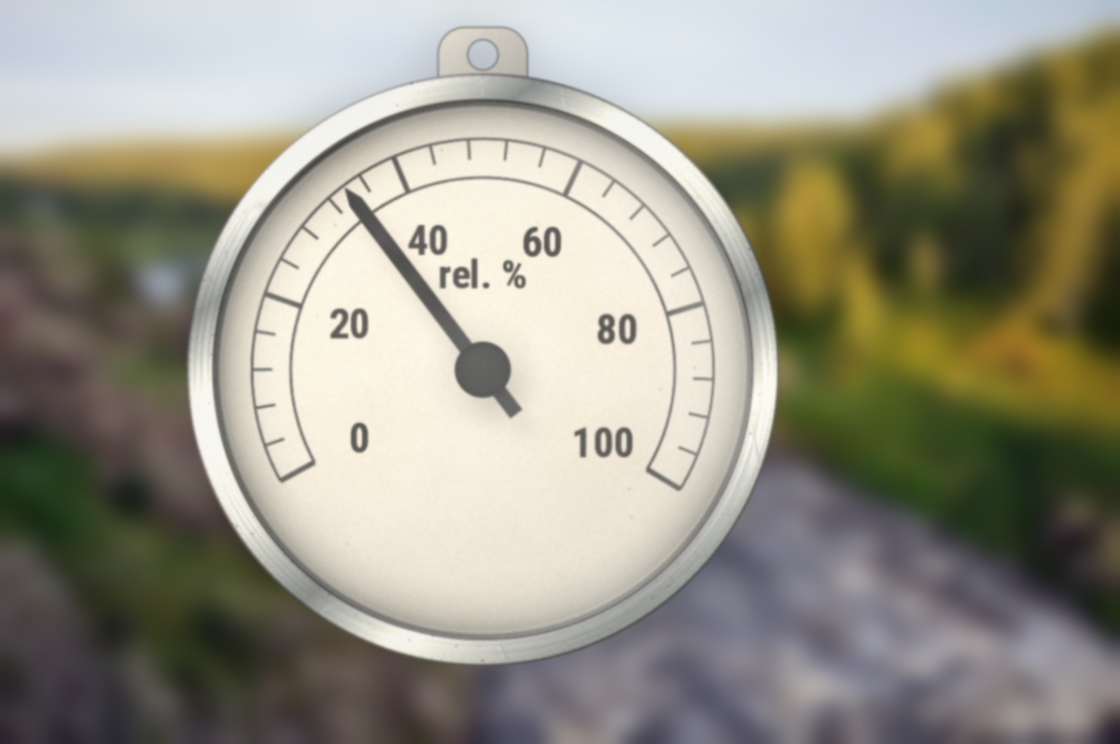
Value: % 34
